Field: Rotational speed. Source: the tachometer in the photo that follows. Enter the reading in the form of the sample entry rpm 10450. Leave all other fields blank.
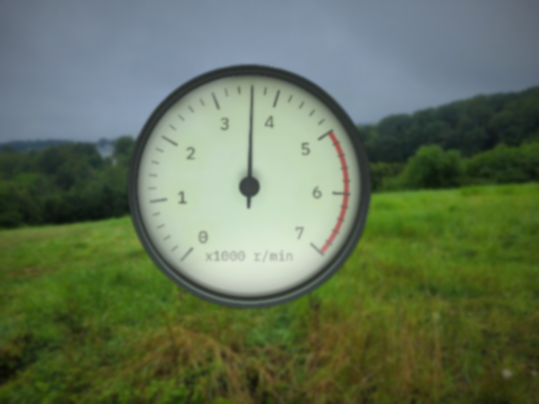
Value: rpm 3600
